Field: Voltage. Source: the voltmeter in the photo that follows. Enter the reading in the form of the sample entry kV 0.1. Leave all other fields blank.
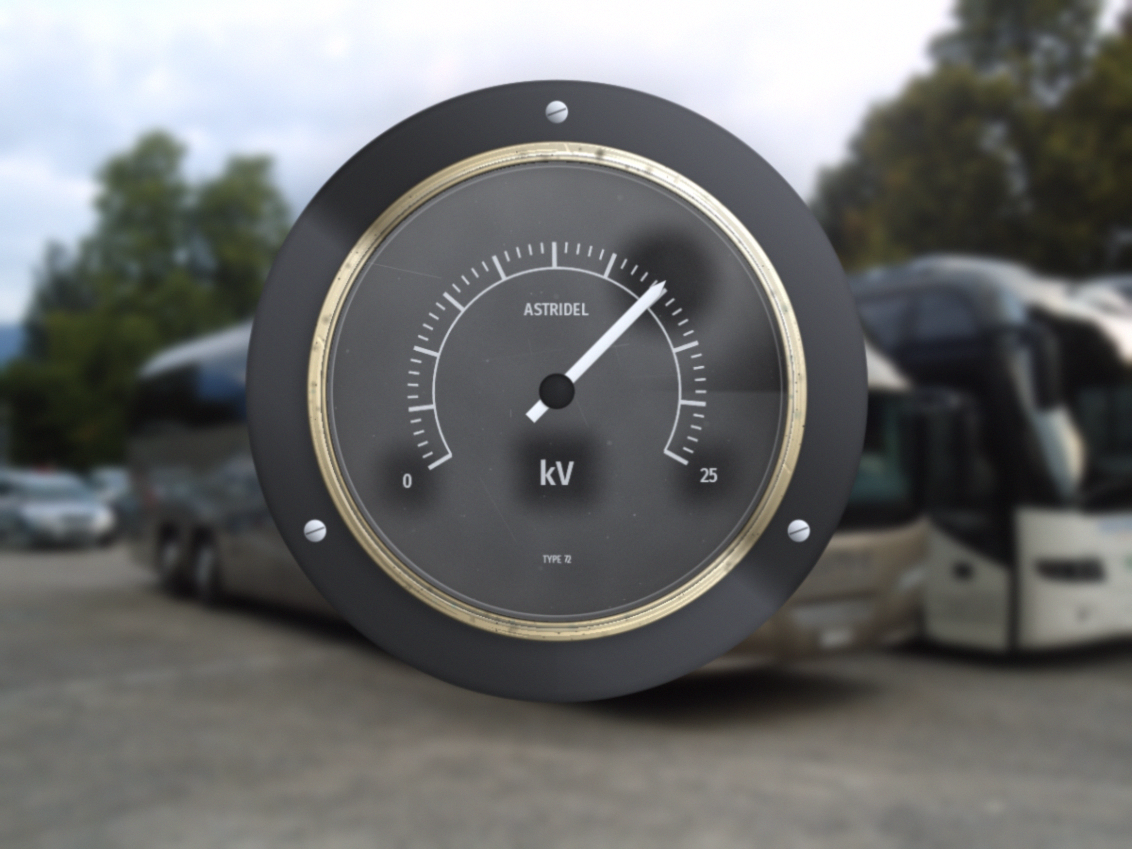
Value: kV 17.25
